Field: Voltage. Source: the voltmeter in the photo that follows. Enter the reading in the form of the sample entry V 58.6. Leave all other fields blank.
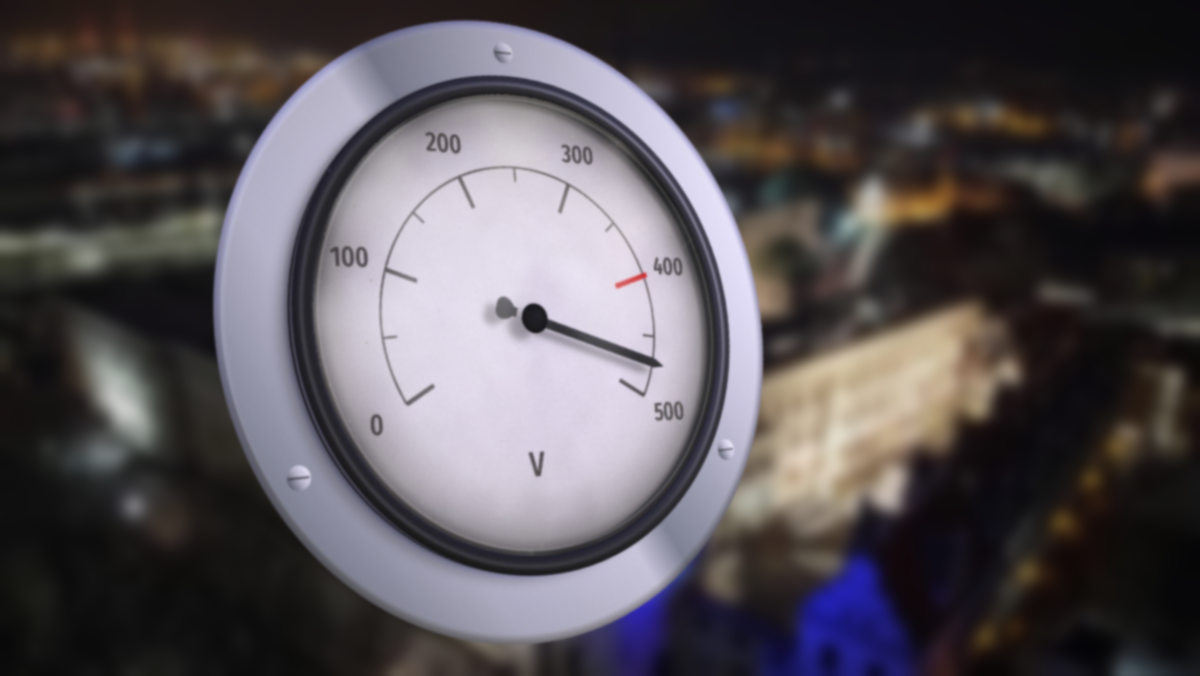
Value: V 475
